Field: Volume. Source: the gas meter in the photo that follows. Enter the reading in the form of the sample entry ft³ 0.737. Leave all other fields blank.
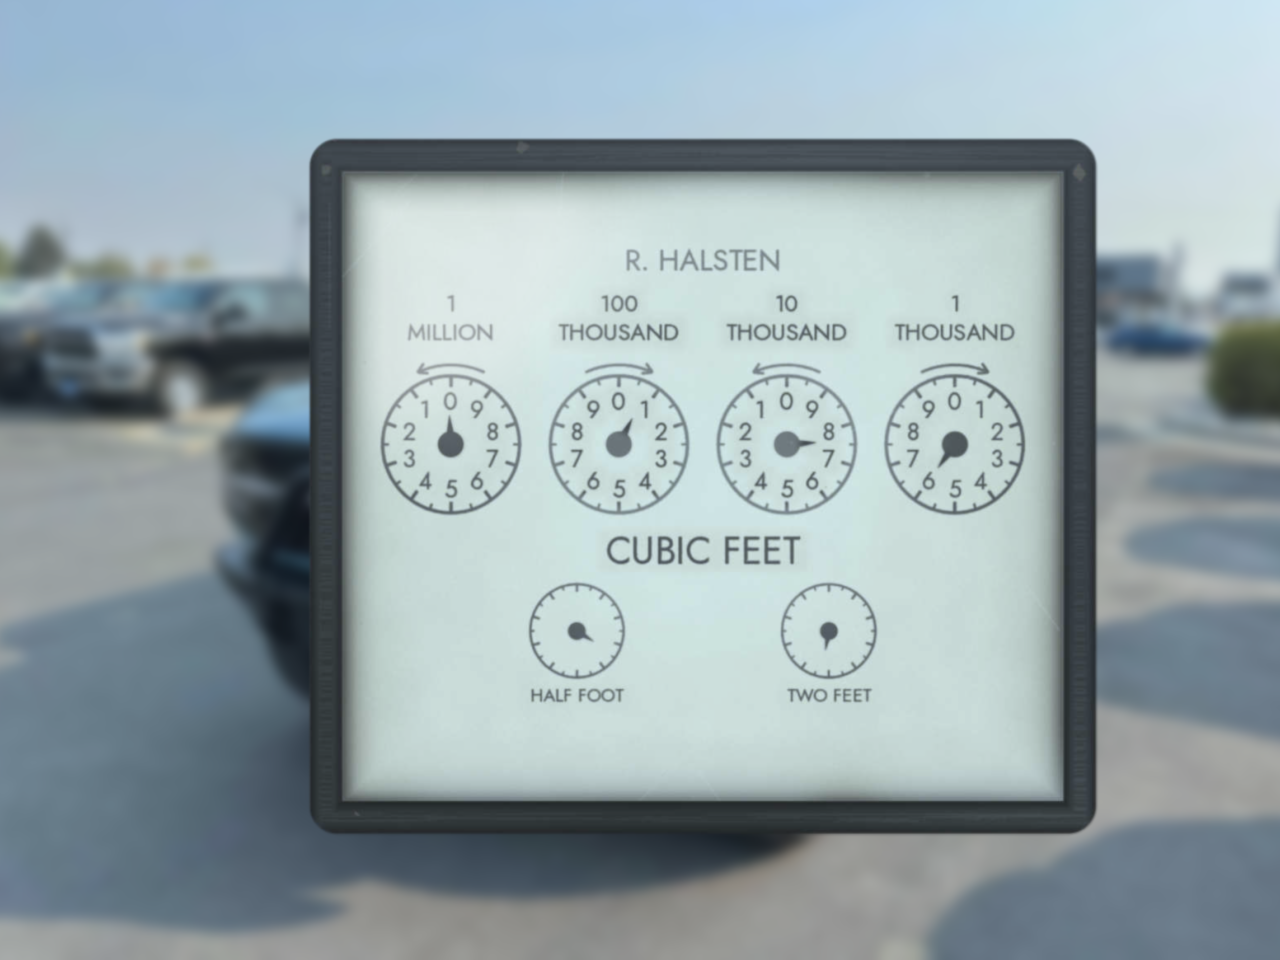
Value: ft³ 7600
